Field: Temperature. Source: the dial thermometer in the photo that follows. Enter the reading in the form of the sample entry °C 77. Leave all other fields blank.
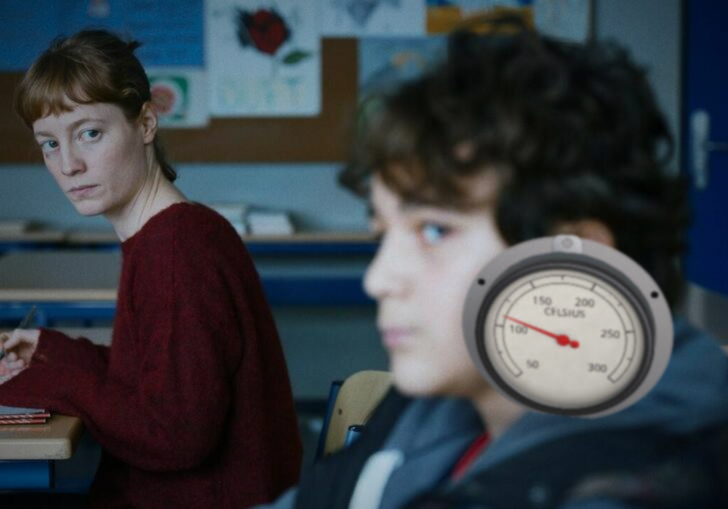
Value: °C 112.5
